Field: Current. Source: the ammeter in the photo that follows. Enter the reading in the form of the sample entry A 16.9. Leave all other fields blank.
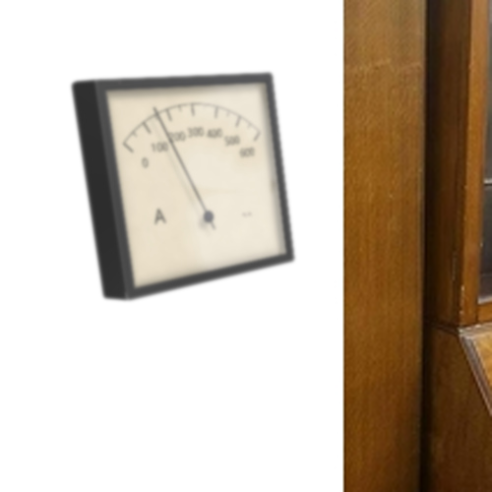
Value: A 150
